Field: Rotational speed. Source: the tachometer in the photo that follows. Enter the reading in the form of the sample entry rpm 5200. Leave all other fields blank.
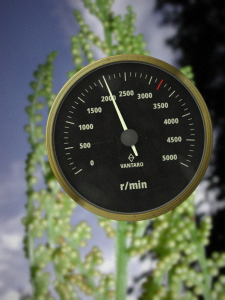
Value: rpm 2100
